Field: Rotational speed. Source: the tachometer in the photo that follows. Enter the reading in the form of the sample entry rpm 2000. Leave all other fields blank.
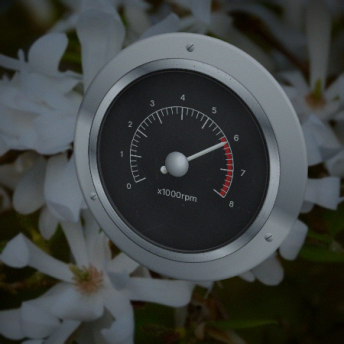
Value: rpm 6000
